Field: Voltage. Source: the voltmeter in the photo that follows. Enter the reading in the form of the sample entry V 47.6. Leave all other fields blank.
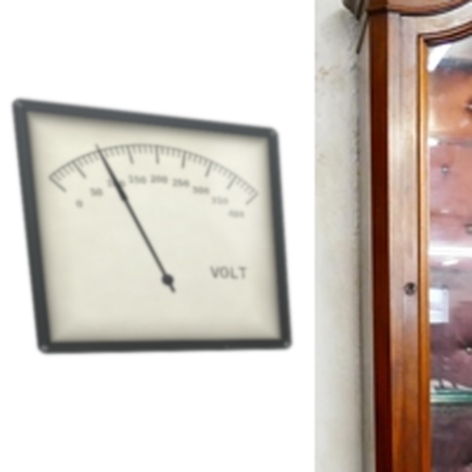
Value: V 100
